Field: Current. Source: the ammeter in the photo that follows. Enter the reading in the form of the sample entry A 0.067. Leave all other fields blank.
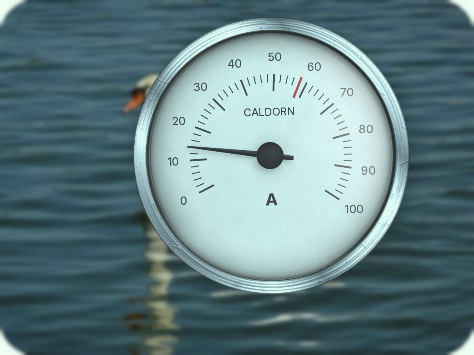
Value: A 14
